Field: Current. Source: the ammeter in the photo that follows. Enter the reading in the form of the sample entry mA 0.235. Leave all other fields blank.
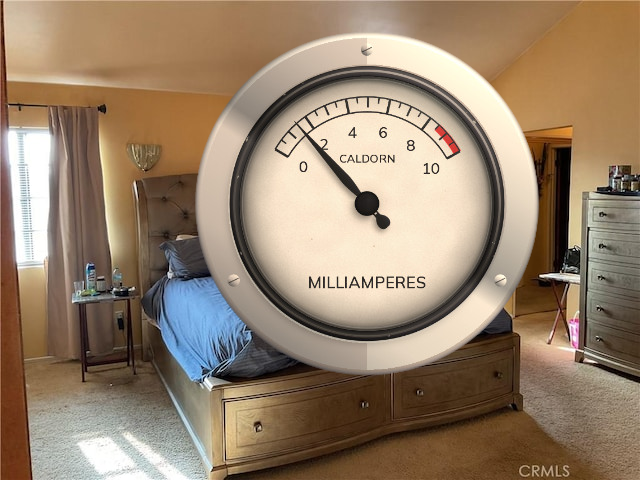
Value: mA 1.5
